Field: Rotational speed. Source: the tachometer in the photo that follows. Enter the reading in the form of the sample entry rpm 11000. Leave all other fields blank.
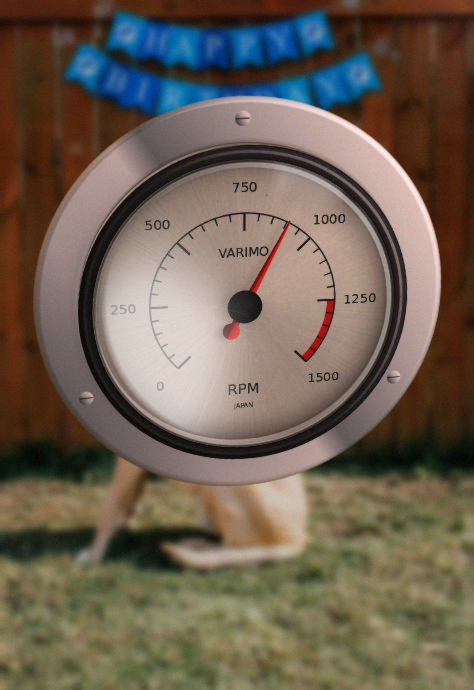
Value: rpm 900
